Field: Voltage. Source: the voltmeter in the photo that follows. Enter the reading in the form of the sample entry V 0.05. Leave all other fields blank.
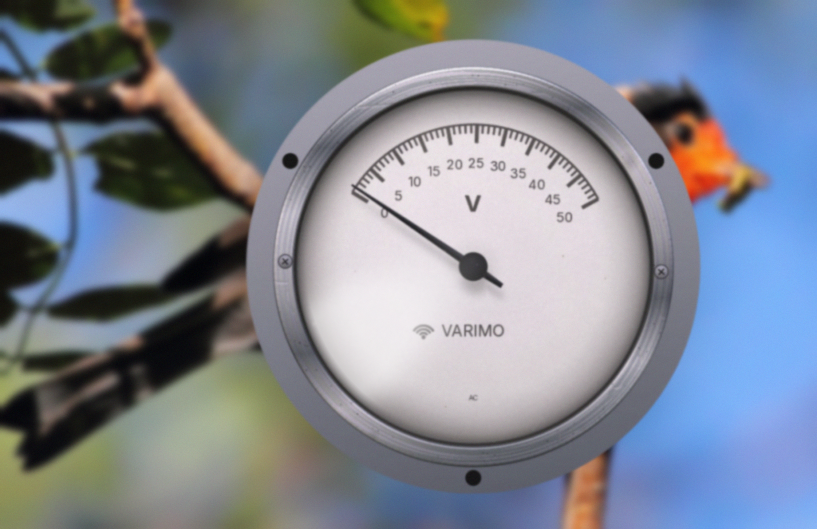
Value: V 1
